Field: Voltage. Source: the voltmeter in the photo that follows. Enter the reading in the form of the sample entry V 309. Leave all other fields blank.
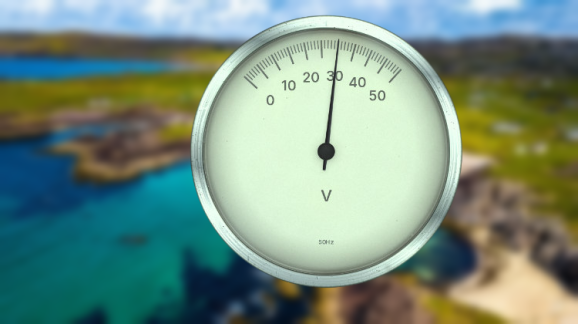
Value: V 30
